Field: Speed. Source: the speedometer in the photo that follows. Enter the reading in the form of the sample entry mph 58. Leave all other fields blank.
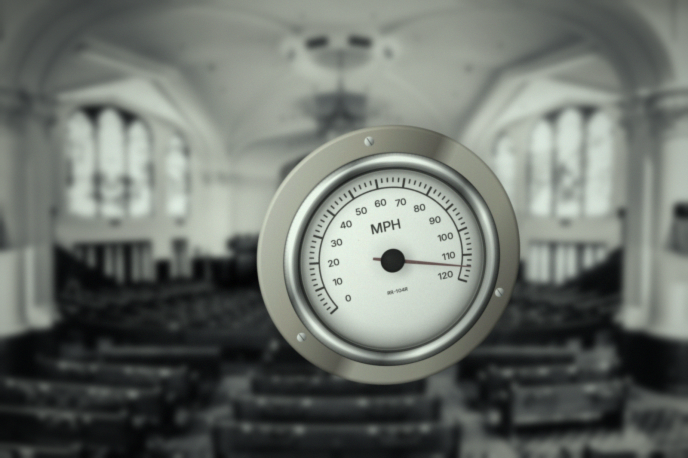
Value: mph 114
